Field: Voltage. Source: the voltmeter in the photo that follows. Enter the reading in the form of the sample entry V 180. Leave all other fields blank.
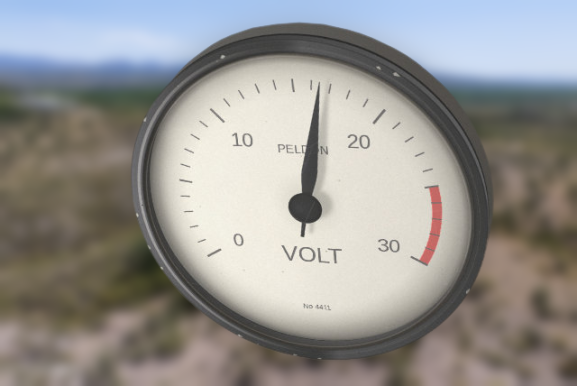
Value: V 16.5
